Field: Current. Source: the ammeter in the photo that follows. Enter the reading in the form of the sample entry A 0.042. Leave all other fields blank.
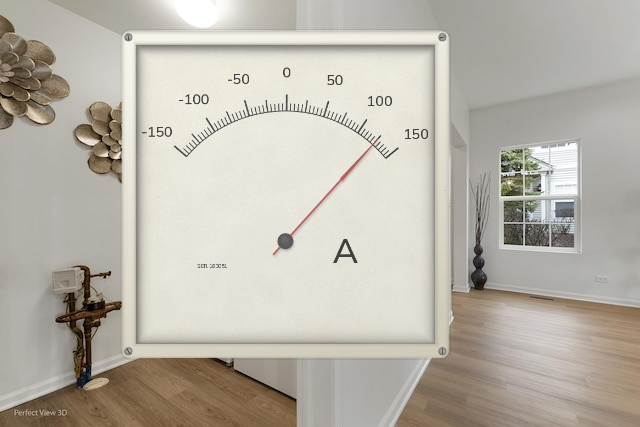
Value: A 125
